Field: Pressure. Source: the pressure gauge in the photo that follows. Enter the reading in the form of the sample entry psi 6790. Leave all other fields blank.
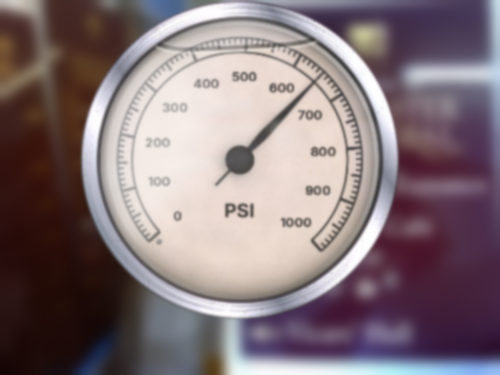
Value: psi 650
